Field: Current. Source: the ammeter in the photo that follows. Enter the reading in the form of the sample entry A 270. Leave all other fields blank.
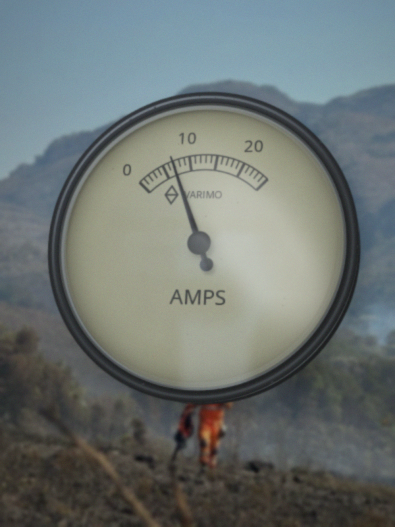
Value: A 7
